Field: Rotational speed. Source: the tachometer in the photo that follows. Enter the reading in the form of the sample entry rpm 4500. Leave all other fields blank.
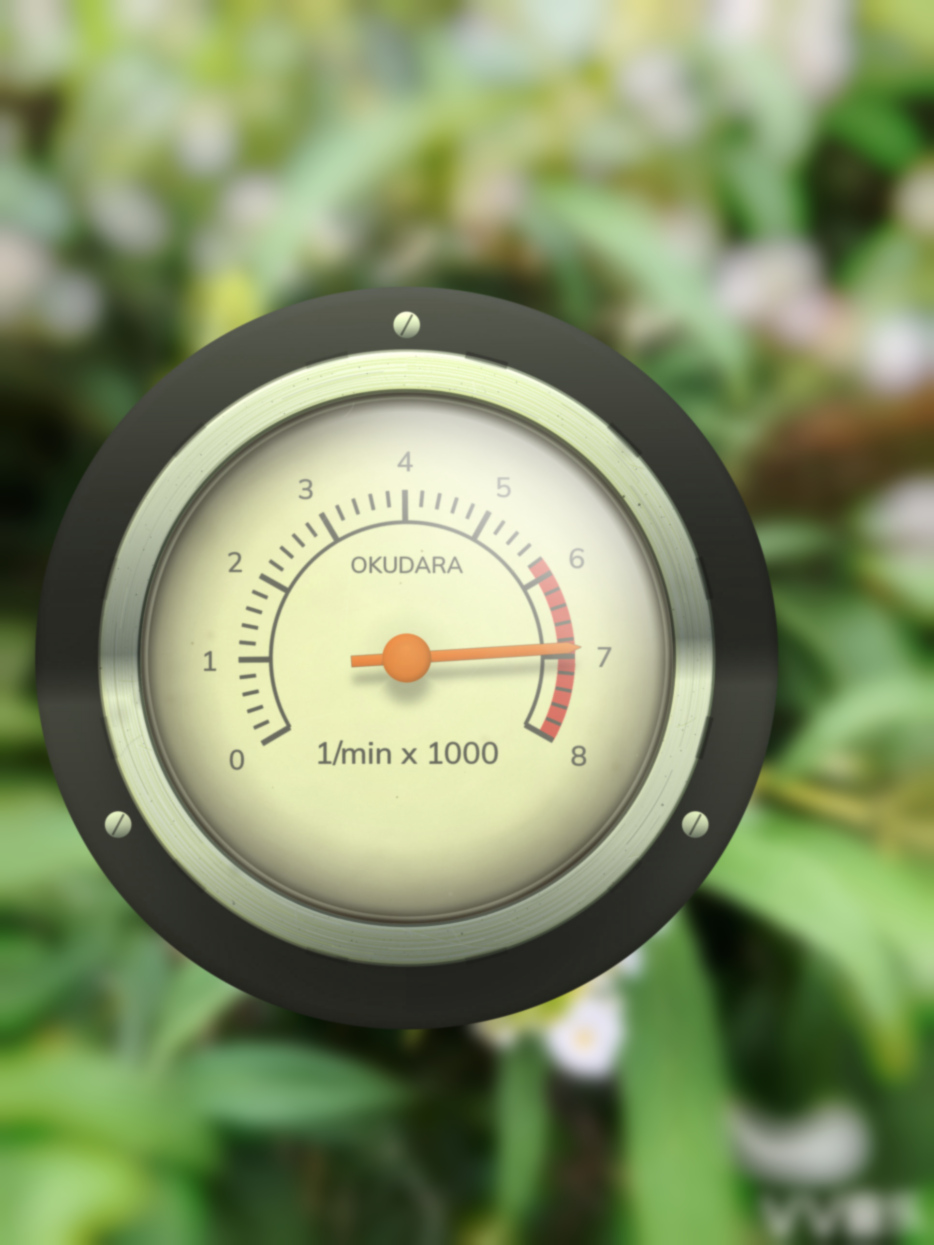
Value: rpm 6900
